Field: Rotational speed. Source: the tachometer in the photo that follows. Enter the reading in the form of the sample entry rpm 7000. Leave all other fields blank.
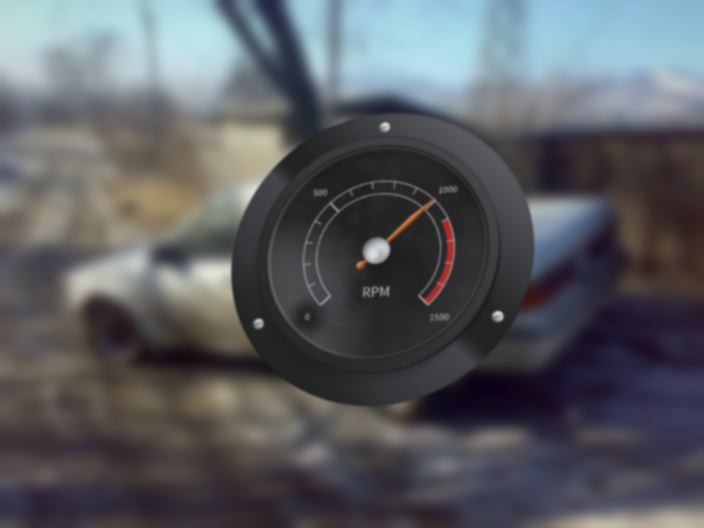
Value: rpm 1000
